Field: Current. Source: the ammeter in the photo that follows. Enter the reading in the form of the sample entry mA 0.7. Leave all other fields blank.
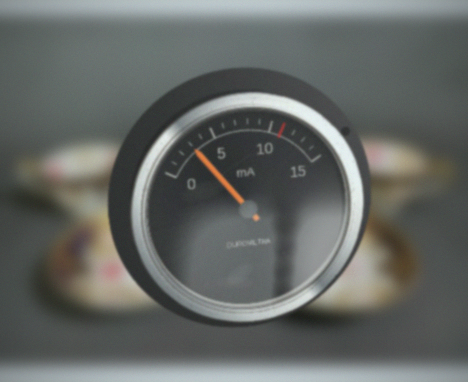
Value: mA 3
